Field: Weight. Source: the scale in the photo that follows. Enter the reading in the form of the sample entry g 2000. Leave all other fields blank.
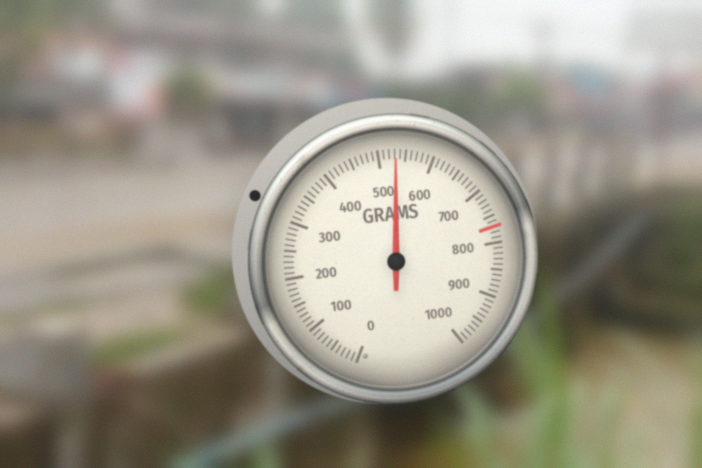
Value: g 530
